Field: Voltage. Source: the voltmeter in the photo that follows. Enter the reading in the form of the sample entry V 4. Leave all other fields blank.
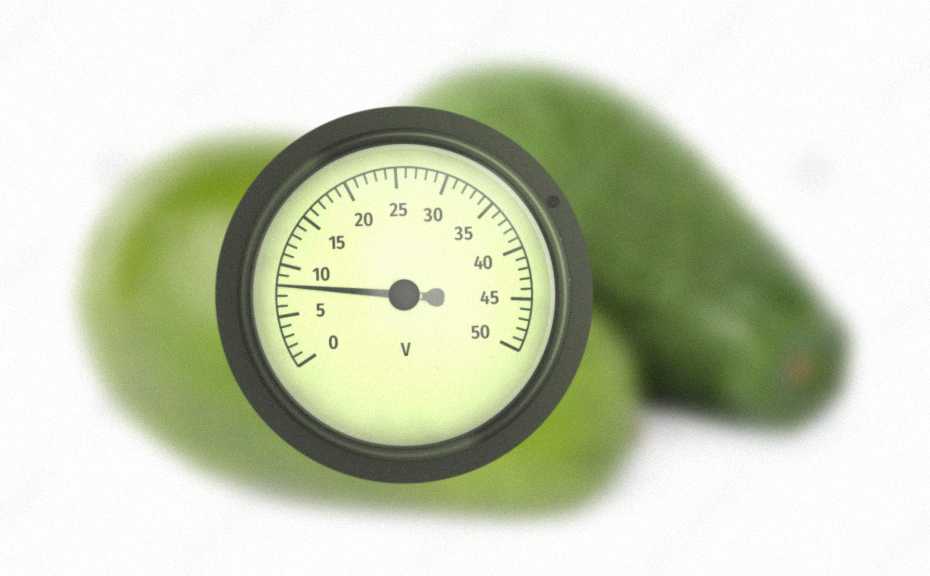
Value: V 8
